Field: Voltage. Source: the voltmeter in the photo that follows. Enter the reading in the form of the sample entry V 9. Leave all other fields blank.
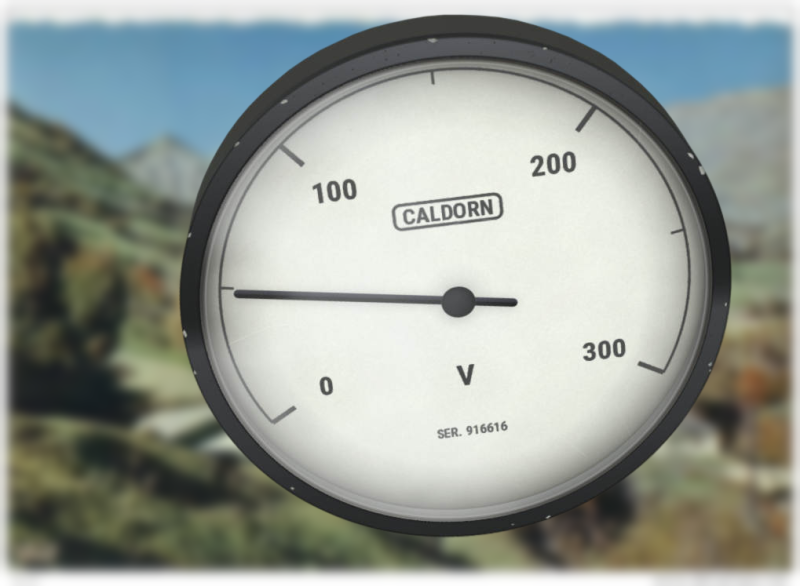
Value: V 50
